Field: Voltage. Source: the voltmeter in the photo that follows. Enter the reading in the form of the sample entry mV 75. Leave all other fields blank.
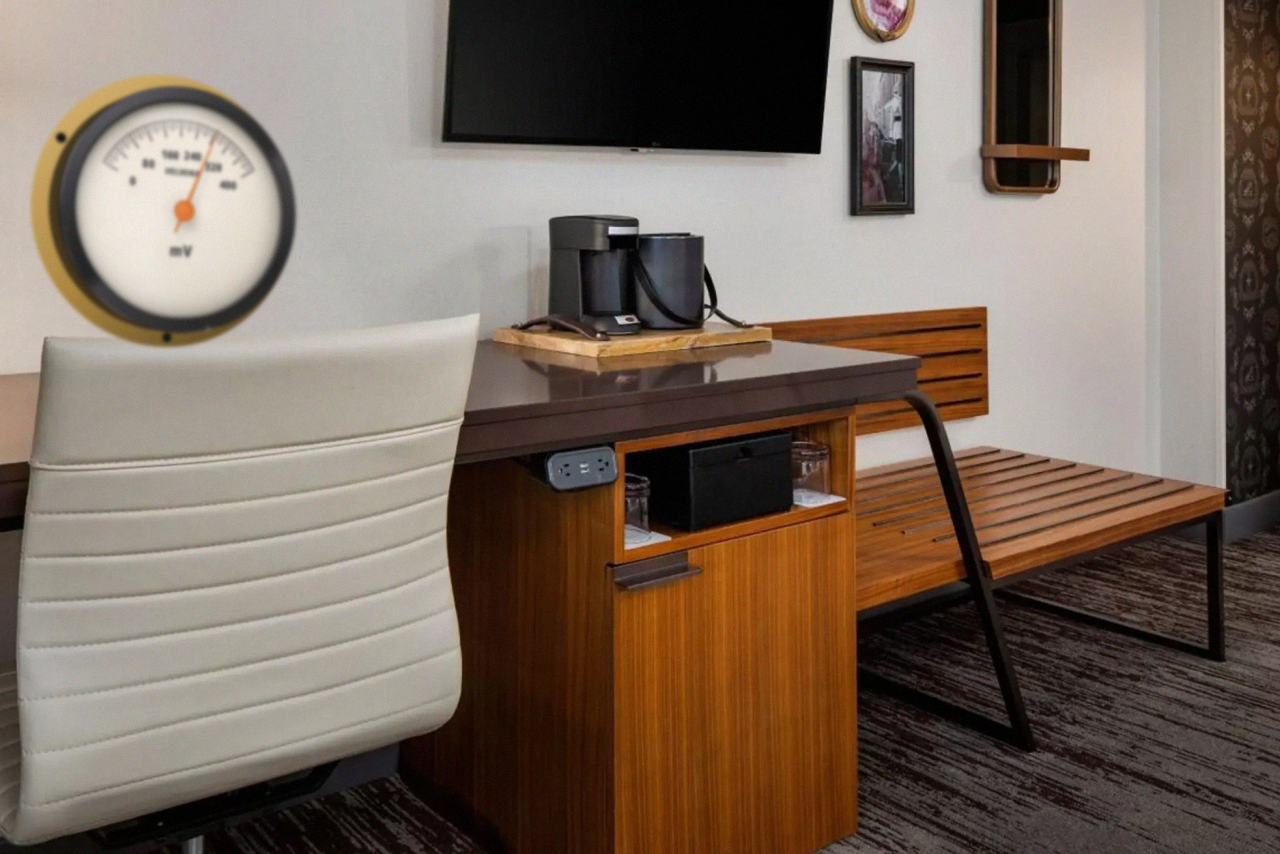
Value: mV 280
